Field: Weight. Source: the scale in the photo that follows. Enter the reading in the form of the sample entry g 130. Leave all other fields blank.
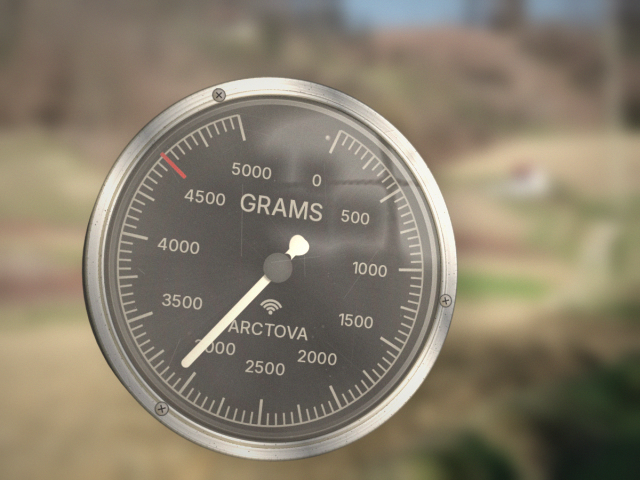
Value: g 3100
